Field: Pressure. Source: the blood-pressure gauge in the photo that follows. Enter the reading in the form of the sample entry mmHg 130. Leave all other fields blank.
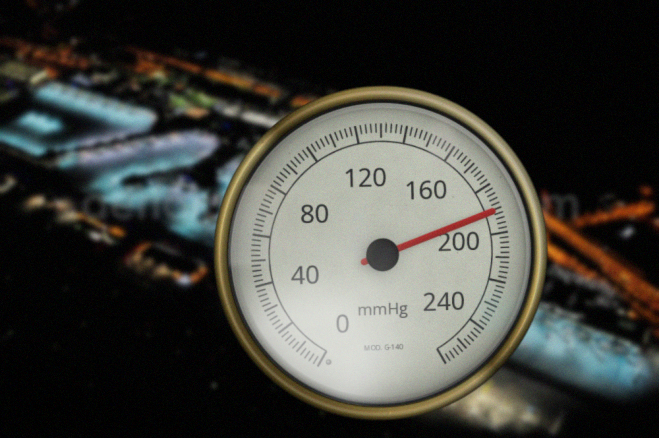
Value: mmHg 190
